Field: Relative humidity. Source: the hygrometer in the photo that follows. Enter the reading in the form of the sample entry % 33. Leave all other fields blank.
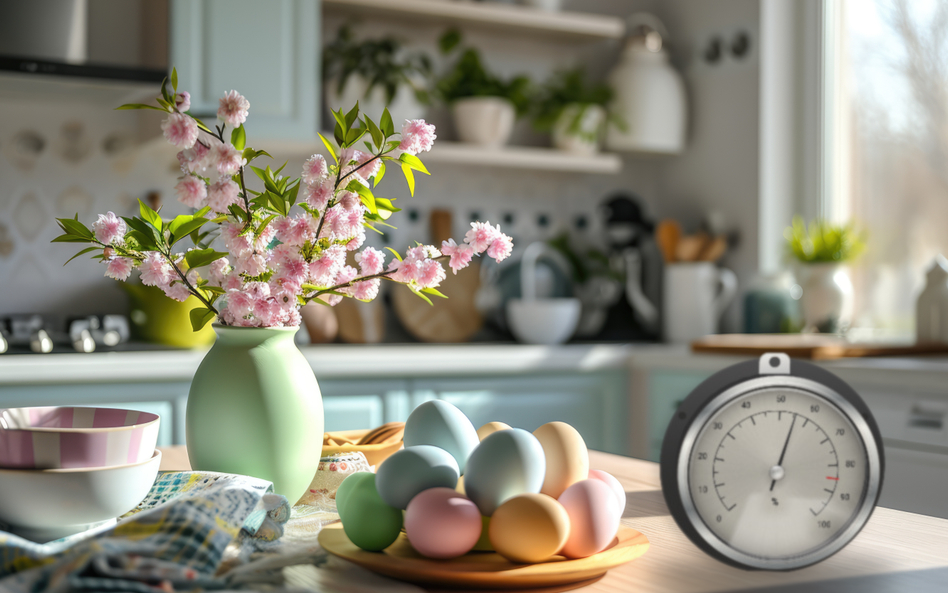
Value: % 55
